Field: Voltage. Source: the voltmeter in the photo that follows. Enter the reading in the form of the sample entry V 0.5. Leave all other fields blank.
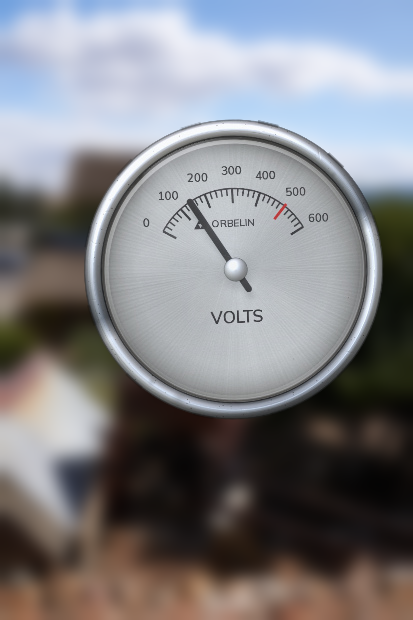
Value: V 140
